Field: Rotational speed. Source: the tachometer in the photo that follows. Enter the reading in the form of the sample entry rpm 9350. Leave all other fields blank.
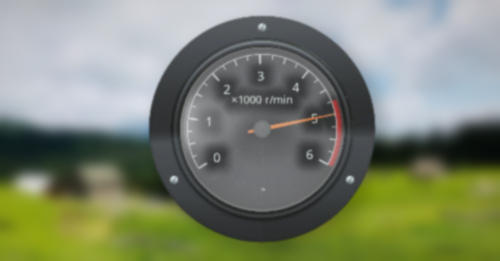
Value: rpm 5000
